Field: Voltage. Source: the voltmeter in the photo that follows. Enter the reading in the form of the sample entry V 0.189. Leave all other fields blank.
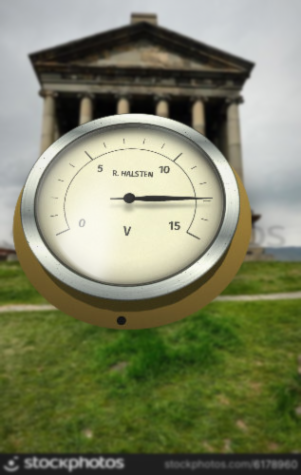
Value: V 13
